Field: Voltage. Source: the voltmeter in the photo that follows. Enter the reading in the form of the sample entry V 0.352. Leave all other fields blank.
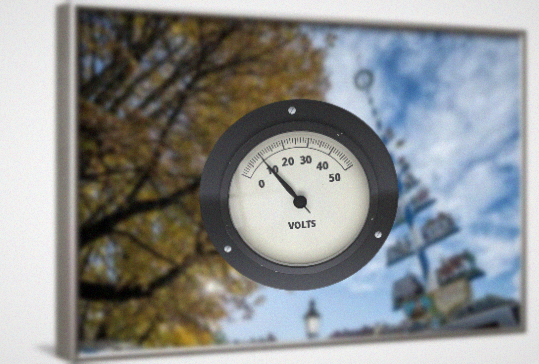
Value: V 10
